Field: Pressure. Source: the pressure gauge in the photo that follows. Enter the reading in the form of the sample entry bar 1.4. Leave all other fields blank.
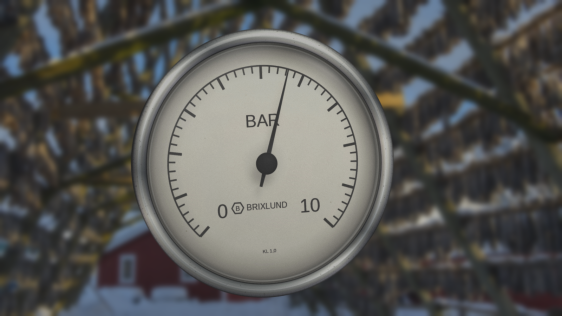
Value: bar 5.6
